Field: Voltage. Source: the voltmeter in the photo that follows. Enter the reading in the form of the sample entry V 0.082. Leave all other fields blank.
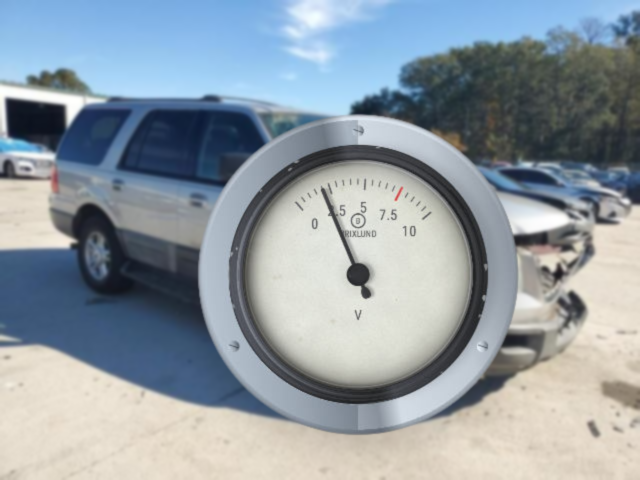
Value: V 2
